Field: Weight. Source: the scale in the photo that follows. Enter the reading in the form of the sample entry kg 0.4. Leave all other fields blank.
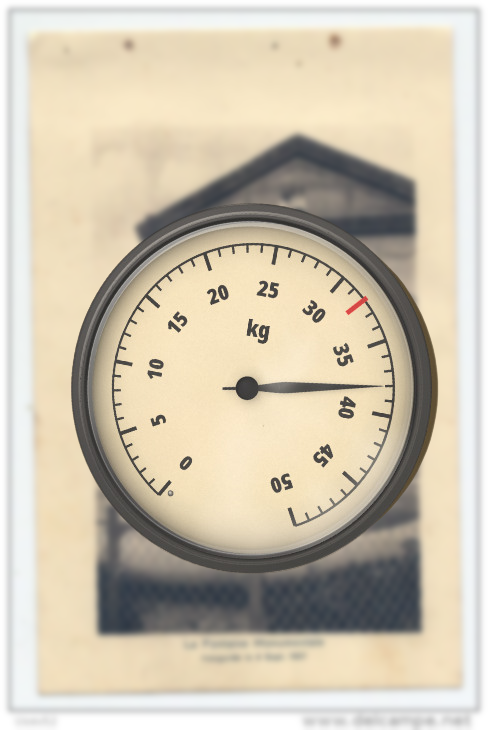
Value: kg 38
